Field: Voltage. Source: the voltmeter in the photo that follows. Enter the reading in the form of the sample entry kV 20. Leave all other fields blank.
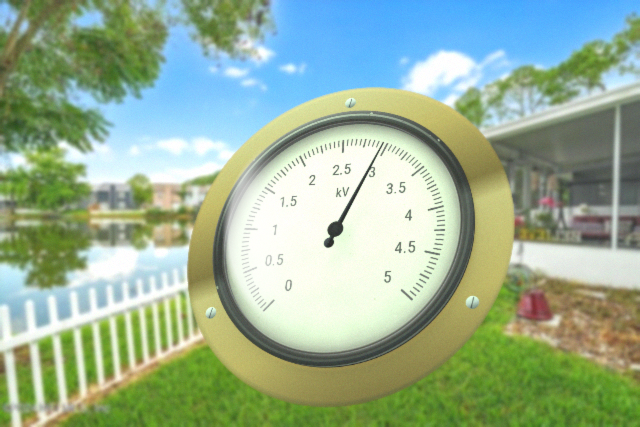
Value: kV 3
